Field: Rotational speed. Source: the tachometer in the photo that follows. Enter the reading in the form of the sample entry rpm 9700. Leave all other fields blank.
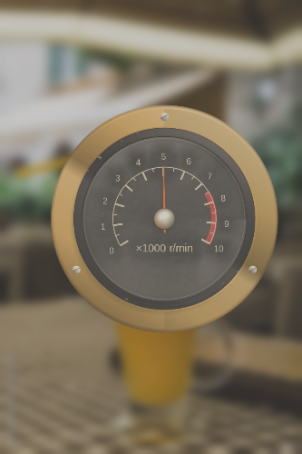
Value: rpm 5000
